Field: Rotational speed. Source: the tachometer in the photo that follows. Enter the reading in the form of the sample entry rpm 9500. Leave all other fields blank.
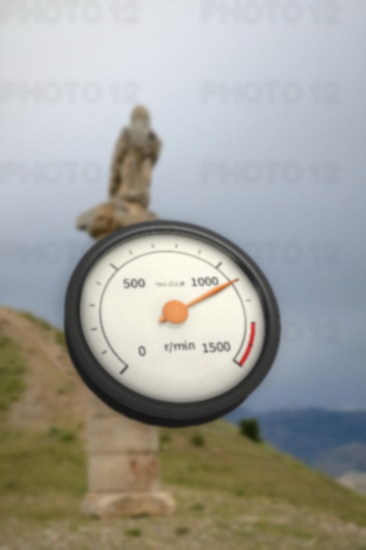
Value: rpm 1100
